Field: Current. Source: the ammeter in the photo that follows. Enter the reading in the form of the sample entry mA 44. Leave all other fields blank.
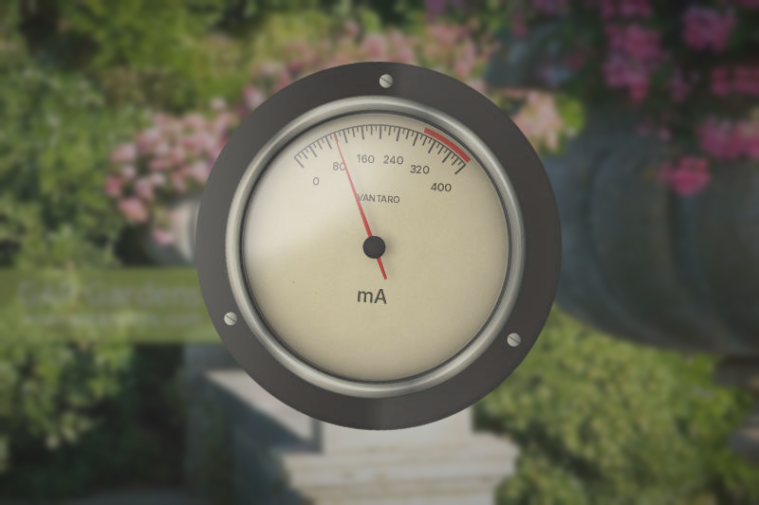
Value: mA 100
